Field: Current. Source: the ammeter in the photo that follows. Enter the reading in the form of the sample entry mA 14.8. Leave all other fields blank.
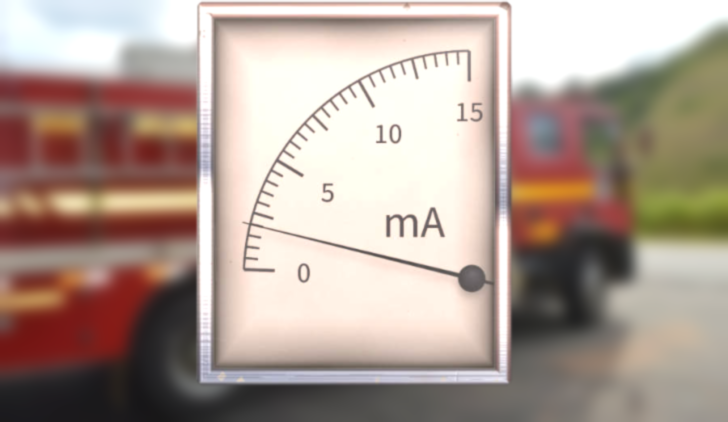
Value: mA 2
